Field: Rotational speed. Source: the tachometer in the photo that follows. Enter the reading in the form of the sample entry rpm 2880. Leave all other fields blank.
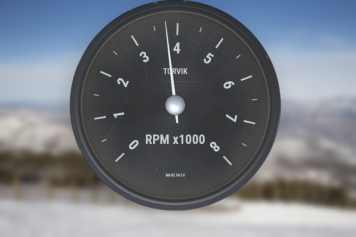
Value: rpm 3750
